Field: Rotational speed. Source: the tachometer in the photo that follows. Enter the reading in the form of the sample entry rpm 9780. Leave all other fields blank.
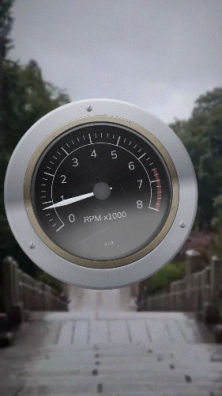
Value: rpm 800
